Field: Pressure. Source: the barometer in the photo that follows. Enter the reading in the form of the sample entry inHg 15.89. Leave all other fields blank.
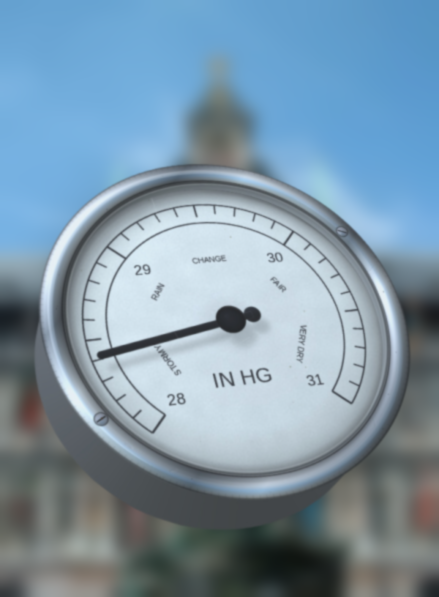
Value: inHg 28.4
